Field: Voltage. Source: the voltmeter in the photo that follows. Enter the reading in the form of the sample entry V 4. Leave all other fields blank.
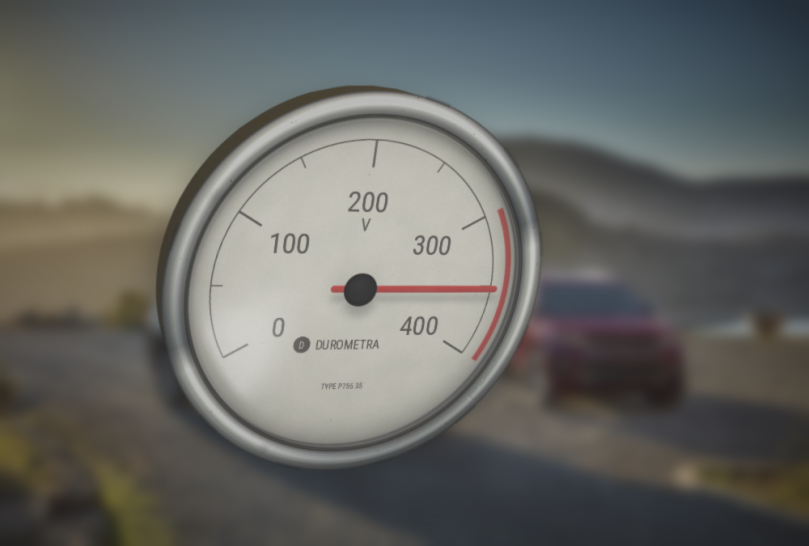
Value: V 350
